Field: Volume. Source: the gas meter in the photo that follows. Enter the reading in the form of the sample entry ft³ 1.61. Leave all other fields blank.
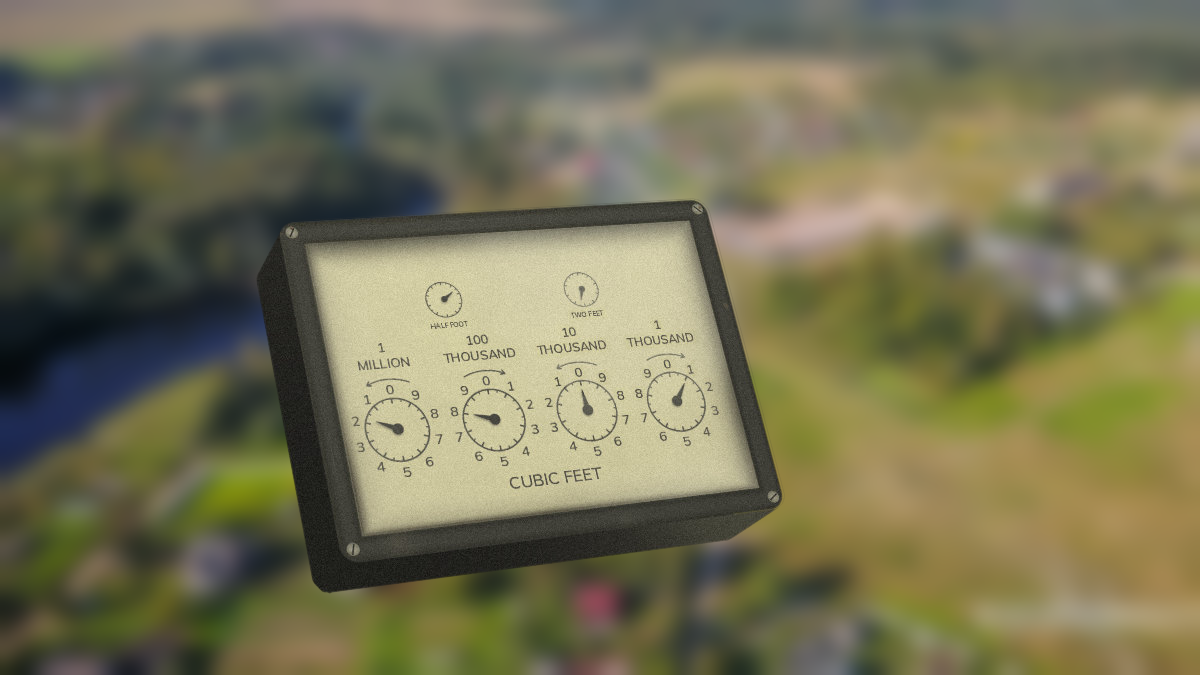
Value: ft³ 180100
